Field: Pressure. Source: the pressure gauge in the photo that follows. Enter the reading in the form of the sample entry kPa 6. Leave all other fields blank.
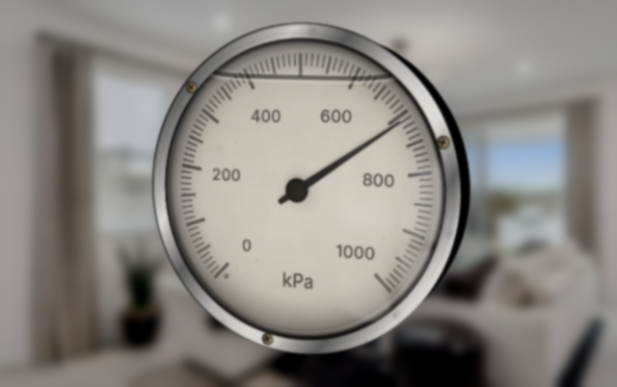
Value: kPa 710
